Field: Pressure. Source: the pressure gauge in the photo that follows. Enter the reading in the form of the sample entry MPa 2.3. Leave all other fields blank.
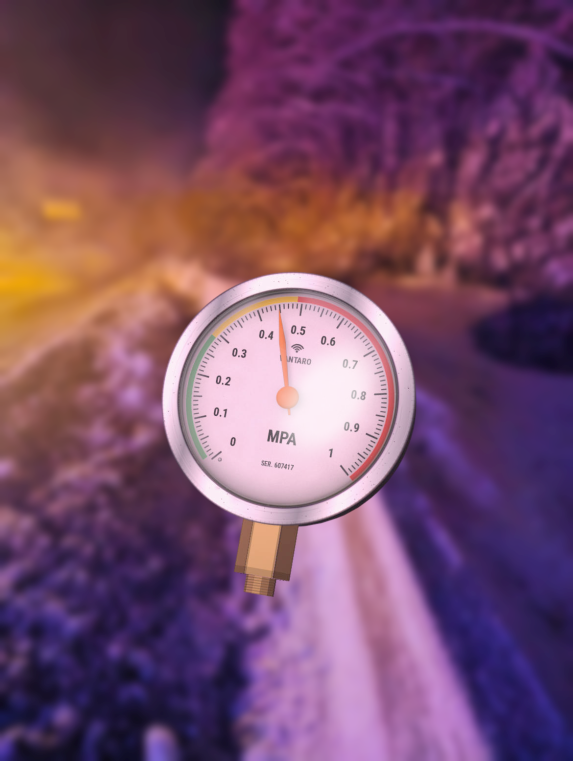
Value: MPa 0.45
